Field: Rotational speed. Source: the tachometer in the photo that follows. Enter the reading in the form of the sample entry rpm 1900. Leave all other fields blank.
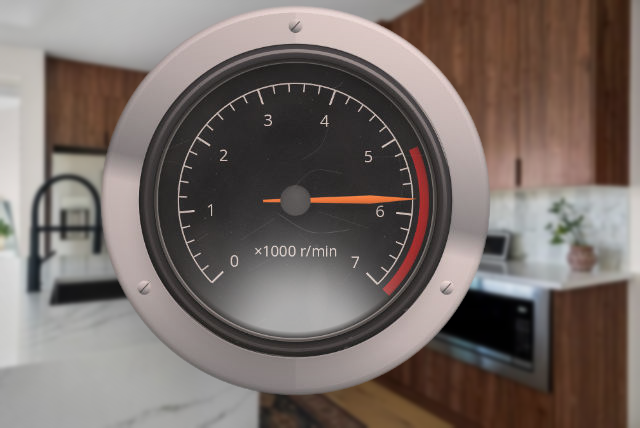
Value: rpm 5800
